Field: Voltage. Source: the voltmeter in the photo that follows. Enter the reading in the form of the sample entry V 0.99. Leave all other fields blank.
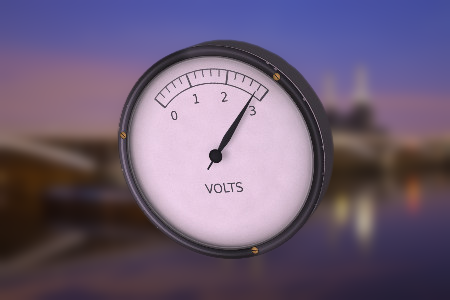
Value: V 2.8
